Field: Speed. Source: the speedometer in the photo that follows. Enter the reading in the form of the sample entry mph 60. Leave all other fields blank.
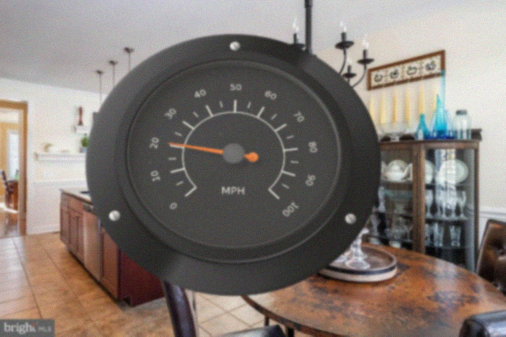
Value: mph 20
